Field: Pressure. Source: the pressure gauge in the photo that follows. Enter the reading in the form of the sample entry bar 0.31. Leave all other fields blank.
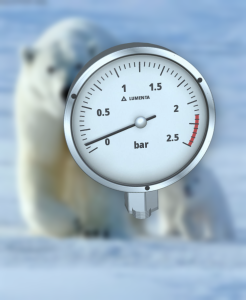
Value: bar 0.1
